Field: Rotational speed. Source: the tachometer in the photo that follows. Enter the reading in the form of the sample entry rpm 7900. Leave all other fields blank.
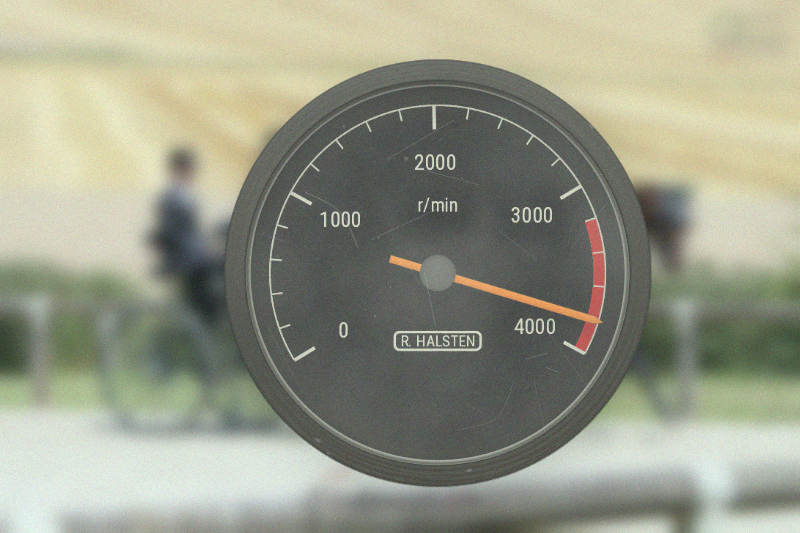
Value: rpm 3800
